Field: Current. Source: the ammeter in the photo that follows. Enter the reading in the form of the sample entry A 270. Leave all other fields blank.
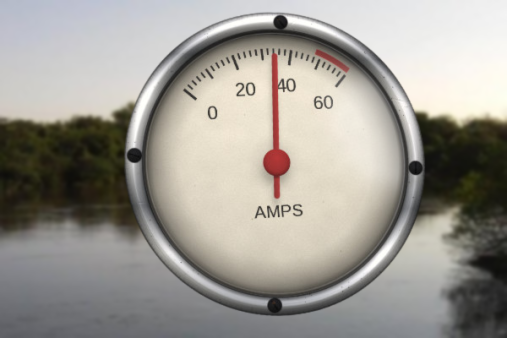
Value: A 34
